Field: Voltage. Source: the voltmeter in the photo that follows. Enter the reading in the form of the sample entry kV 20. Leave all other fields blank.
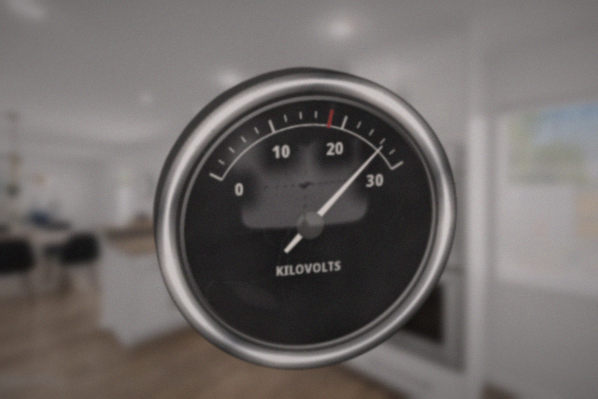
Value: kV 26
